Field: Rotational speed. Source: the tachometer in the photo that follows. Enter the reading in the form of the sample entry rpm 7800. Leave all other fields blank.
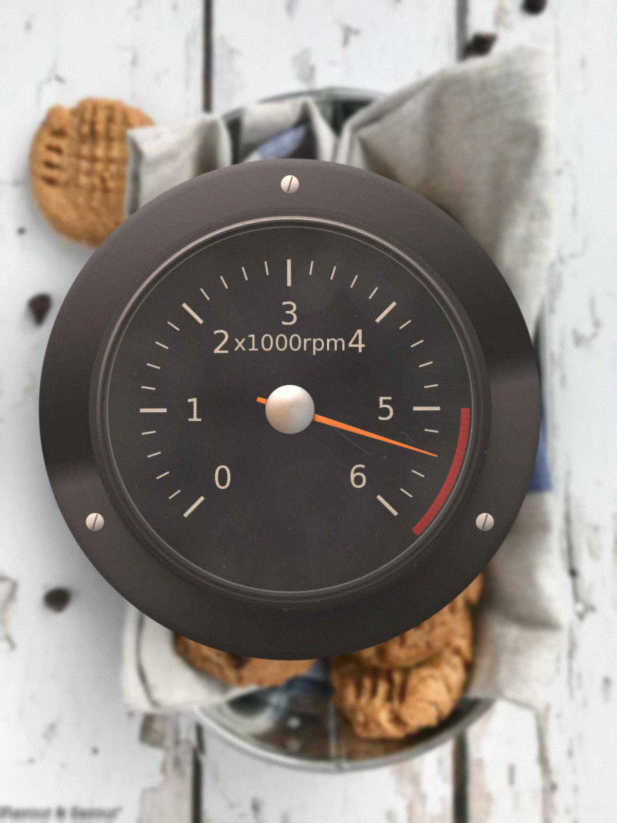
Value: rpm 5400
